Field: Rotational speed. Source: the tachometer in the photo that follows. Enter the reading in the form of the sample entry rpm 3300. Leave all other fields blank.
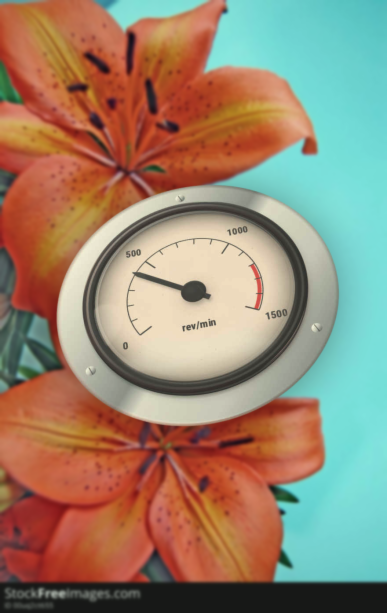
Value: rpm 400
